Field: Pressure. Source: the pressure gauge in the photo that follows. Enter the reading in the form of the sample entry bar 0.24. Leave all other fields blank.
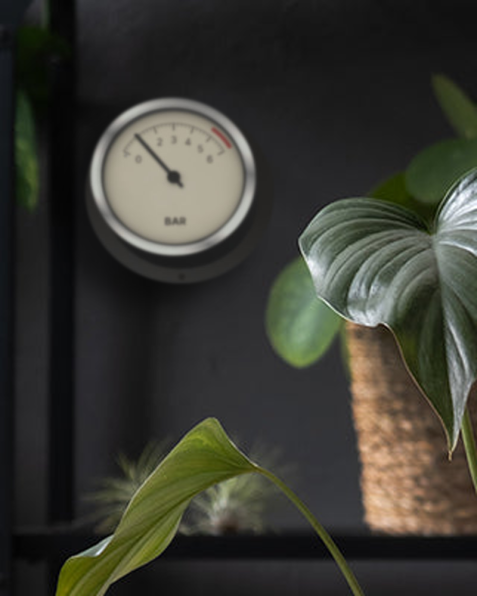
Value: bar 1
